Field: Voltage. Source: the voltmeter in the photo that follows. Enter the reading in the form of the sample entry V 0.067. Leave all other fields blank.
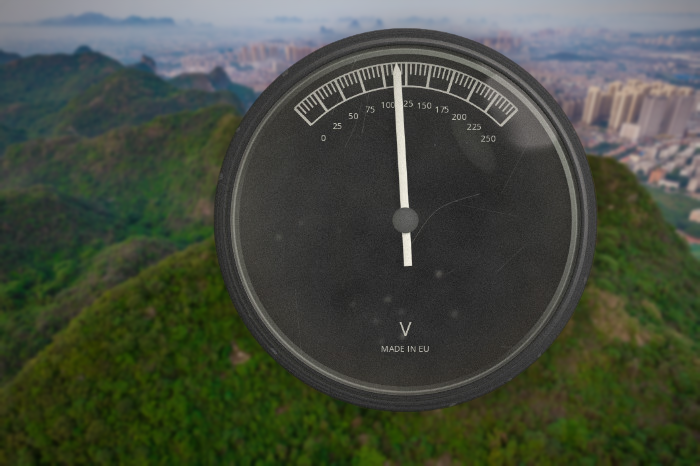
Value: V 115
